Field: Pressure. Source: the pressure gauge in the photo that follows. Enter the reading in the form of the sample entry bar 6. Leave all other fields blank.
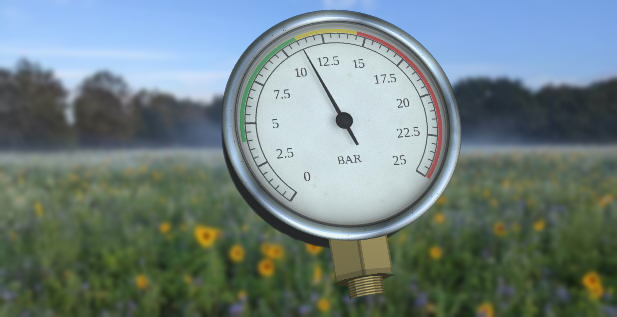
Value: bar 11
